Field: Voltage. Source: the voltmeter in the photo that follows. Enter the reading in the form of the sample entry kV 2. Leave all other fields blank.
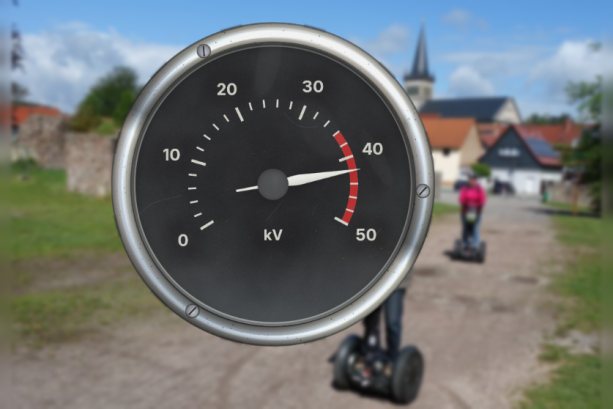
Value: kV 42
